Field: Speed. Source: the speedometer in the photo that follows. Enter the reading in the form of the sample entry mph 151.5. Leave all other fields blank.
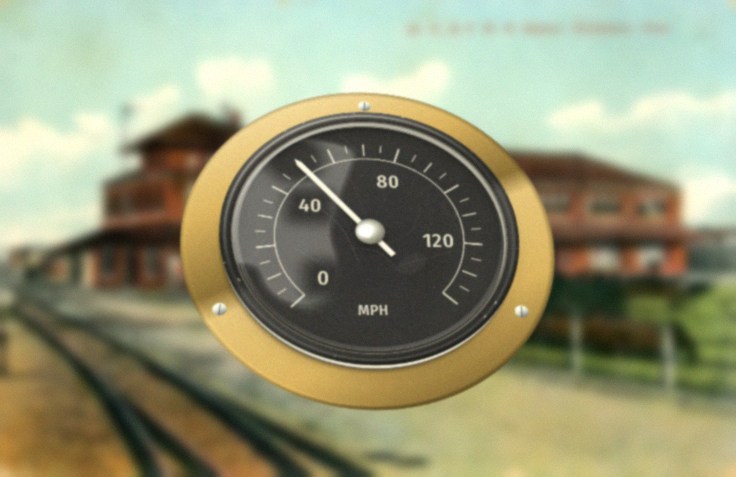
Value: mph 50
